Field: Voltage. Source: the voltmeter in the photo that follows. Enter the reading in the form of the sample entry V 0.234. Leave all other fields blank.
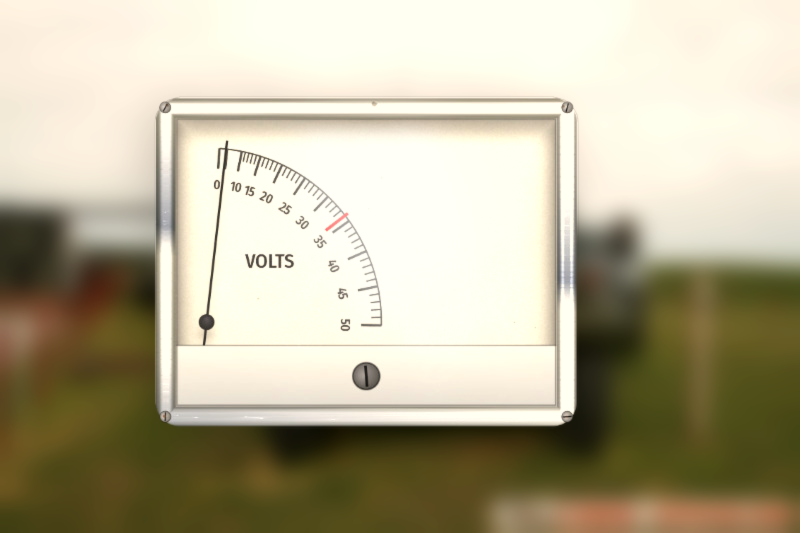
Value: V 5
